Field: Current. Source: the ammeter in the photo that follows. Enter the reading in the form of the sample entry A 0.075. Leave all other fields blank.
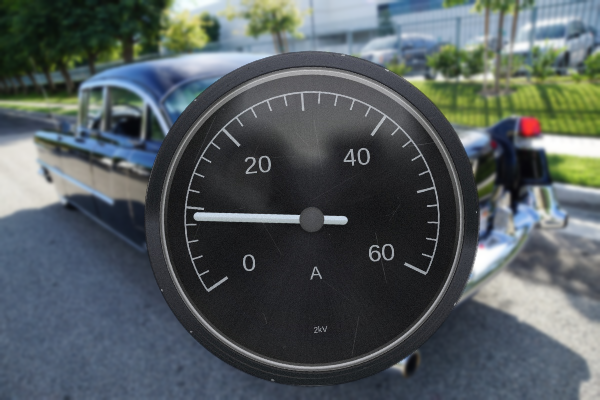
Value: A 9
